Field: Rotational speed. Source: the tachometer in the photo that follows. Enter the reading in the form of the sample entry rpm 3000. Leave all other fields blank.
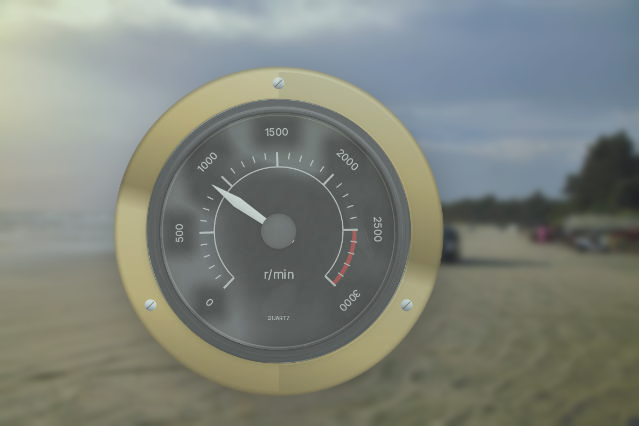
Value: rpm 900
